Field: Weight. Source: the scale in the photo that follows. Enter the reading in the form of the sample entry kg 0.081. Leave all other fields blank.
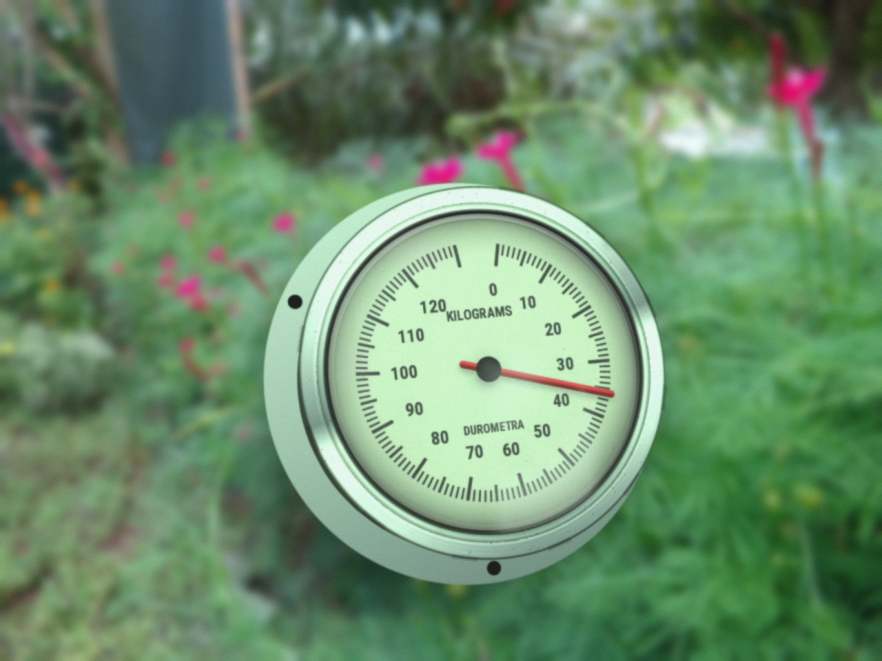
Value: kg 36
